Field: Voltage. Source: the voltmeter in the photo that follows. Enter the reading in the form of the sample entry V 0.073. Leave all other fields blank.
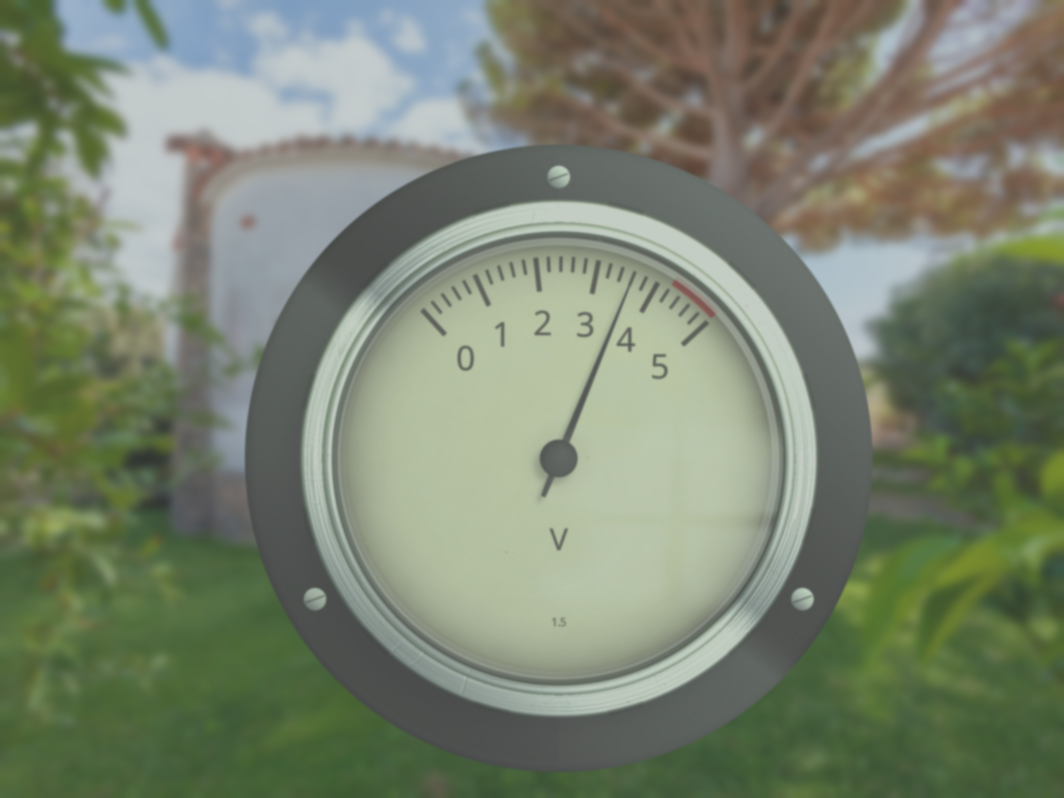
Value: V 3.6
